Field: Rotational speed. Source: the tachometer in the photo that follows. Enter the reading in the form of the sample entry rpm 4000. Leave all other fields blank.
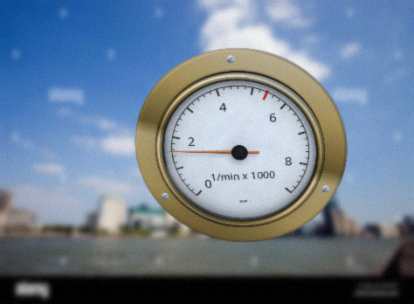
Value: rpm 1600
